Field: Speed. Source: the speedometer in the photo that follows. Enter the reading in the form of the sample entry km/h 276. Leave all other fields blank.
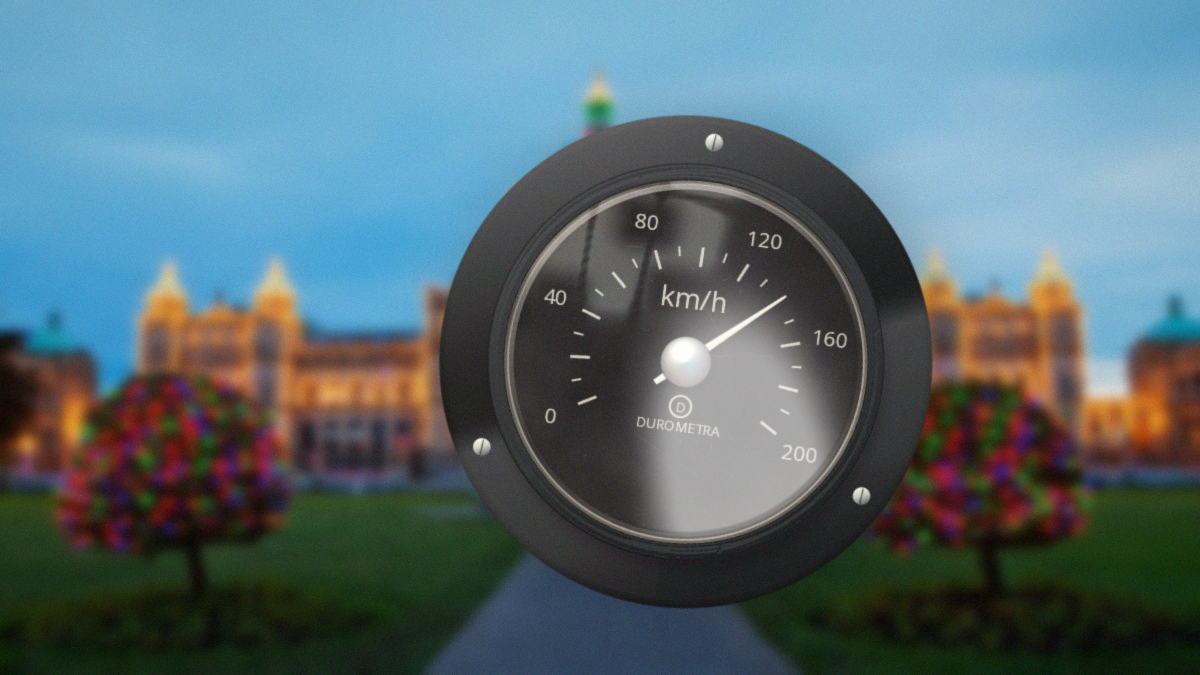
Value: km/h 140
